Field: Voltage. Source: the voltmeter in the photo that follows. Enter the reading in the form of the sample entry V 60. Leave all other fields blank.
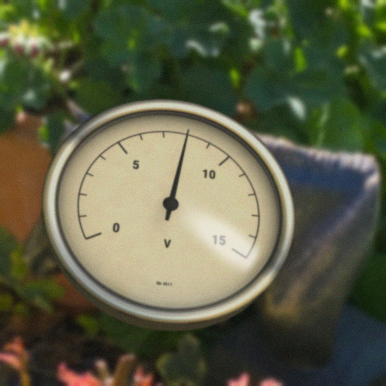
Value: V 8
